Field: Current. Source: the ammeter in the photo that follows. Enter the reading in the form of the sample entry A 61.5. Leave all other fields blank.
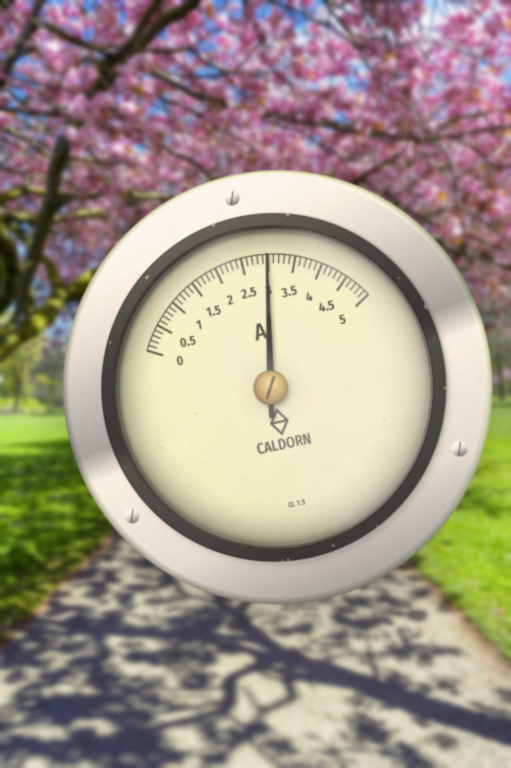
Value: A 3
